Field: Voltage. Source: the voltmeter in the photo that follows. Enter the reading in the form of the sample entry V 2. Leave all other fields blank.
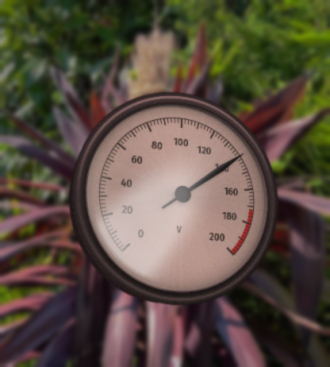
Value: V 140
